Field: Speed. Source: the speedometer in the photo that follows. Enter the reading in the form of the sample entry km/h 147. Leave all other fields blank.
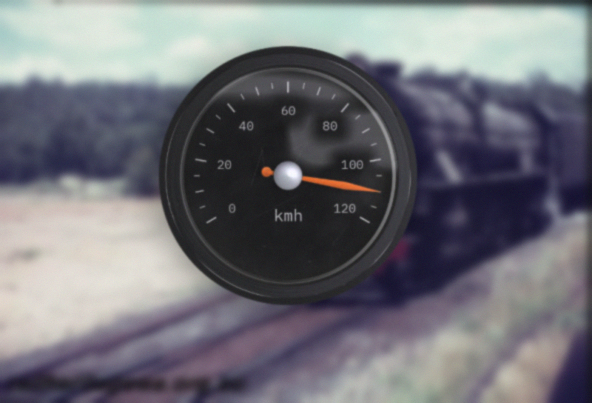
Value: km/h 110
